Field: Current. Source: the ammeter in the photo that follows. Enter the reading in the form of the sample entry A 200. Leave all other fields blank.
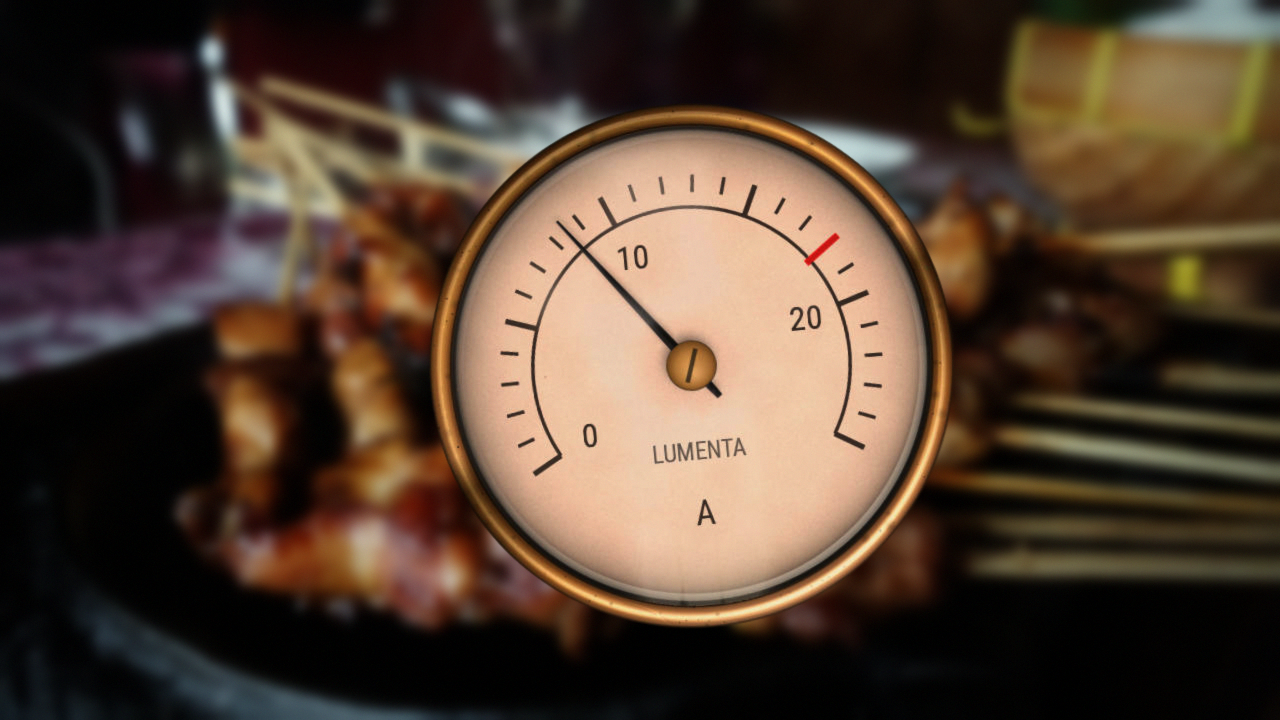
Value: A 8.5
